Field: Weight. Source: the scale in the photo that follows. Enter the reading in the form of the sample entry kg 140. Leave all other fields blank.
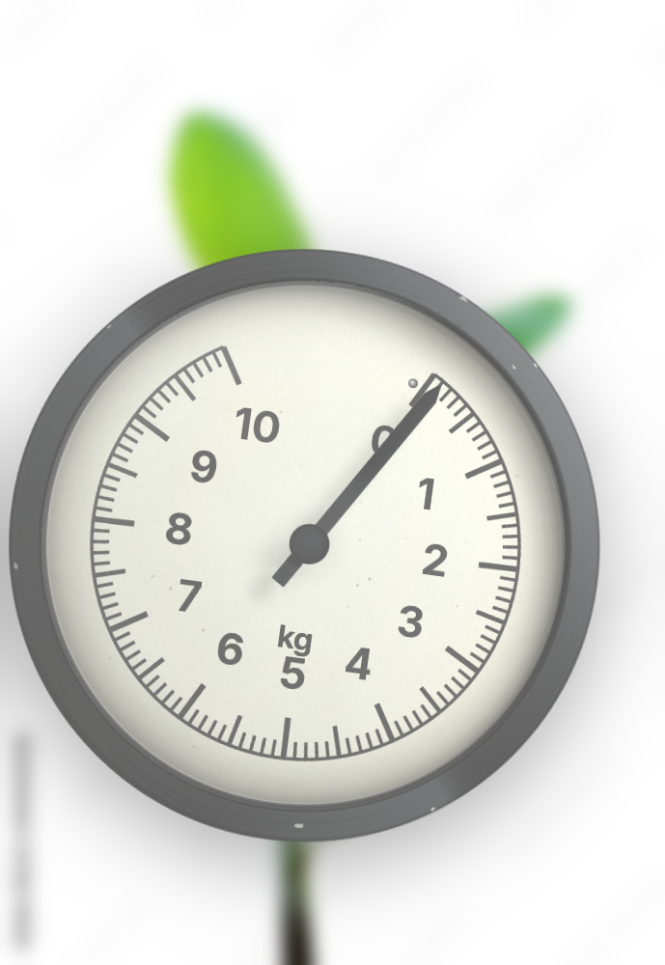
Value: kg 0.1
